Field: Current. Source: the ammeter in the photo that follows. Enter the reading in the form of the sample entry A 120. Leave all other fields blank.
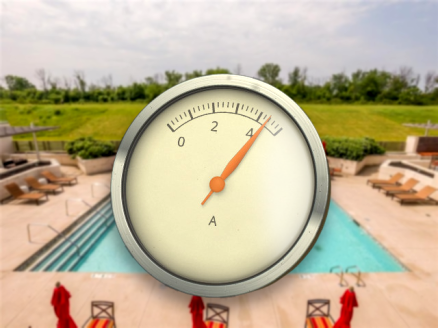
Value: A 4.4
